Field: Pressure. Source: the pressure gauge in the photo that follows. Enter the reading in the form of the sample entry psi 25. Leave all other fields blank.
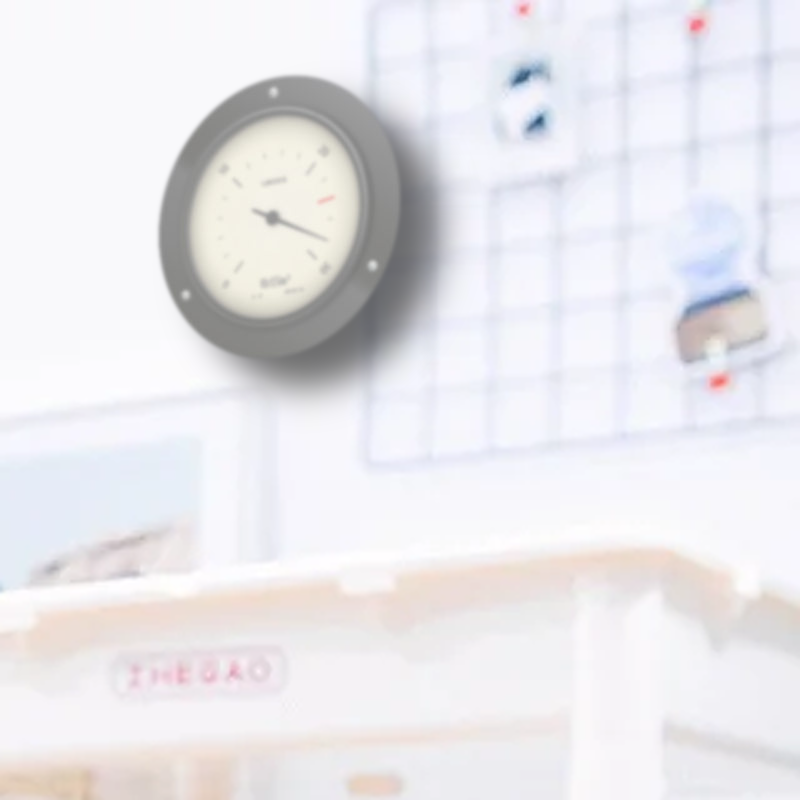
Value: psi 28
